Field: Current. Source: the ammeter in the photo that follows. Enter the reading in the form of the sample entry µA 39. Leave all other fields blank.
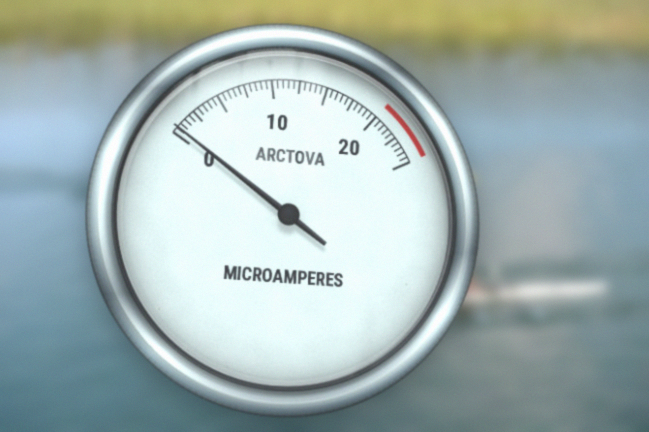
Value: µA 0.5
